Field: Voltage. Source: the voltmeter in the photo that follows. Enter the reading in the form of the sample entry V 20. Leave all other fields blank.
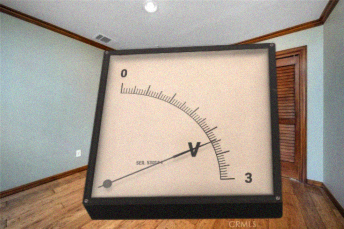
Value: V 2.25
